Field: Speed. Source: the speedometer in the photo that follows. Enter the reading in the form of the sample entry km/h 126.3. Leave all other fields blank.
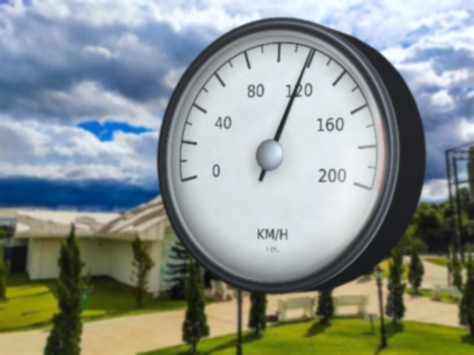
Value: km/h 120
